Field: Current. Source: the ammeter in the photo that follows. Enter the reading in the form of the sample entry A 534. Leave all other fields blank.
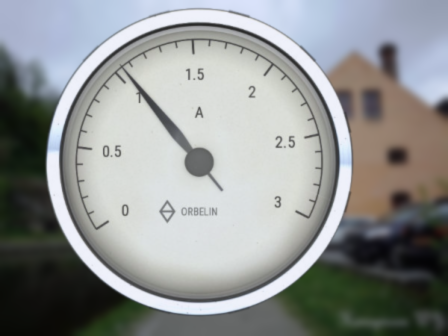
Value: A 1.05
